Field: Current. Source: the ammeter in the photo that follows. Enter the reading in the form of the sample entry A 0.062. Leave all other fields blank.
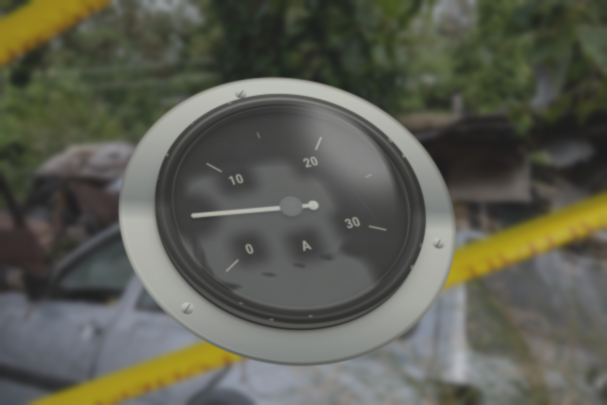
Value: A 5
